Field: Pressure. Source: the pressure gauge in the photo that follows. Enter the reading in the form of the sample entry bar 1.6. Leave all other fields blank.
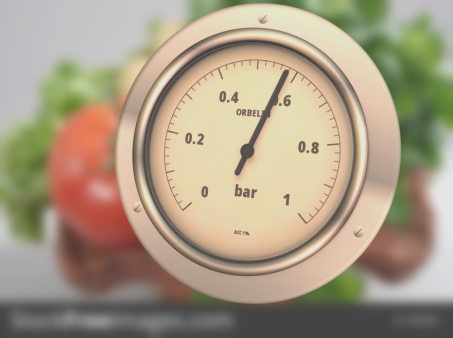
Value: bar 0.58
